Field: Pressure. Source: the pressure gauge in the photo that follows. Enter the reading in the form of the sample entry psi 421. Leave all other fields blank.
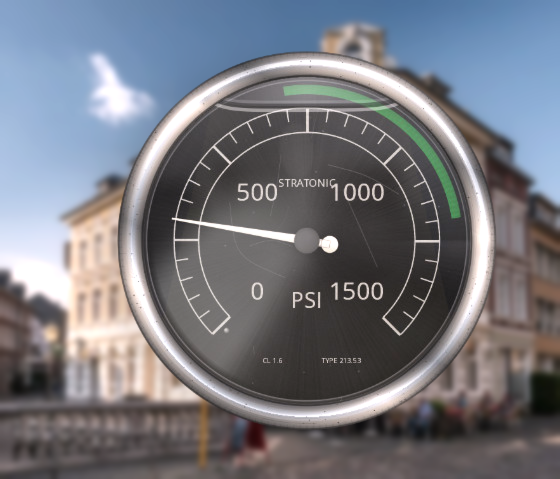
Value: psi 300
